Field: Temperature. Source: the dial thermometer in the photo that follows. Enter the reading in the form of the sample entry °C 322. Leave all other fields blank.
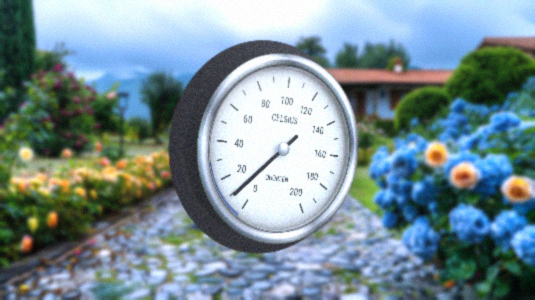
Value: °C 10
